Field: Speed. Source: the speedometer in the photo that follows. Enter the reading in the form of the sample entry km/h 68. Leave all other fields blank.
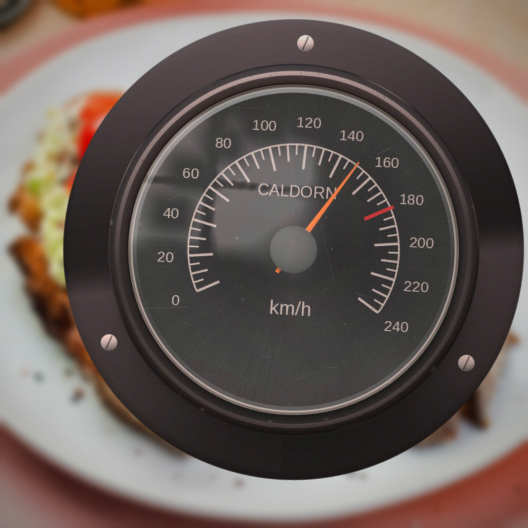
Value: km/h 150
